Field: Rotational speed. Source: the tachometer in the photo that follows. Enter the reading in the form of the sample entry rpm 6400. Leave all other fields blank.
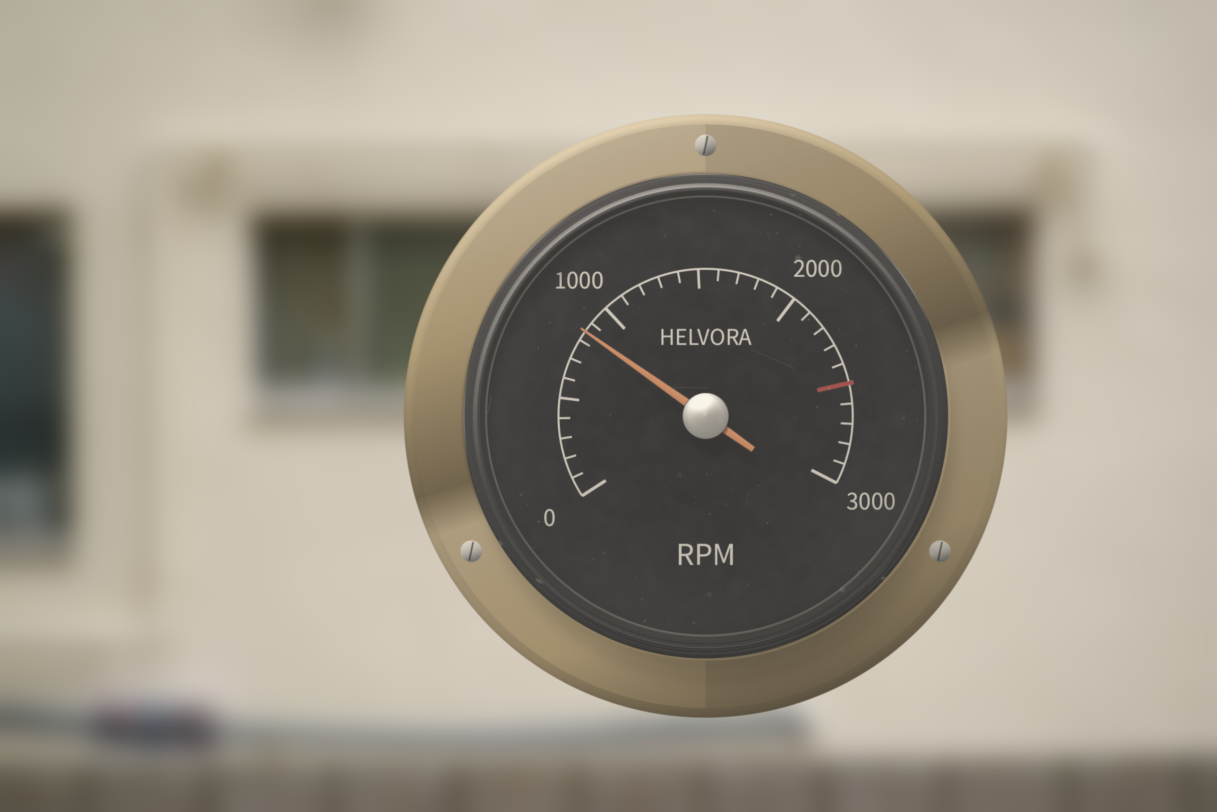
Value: rpm 850
